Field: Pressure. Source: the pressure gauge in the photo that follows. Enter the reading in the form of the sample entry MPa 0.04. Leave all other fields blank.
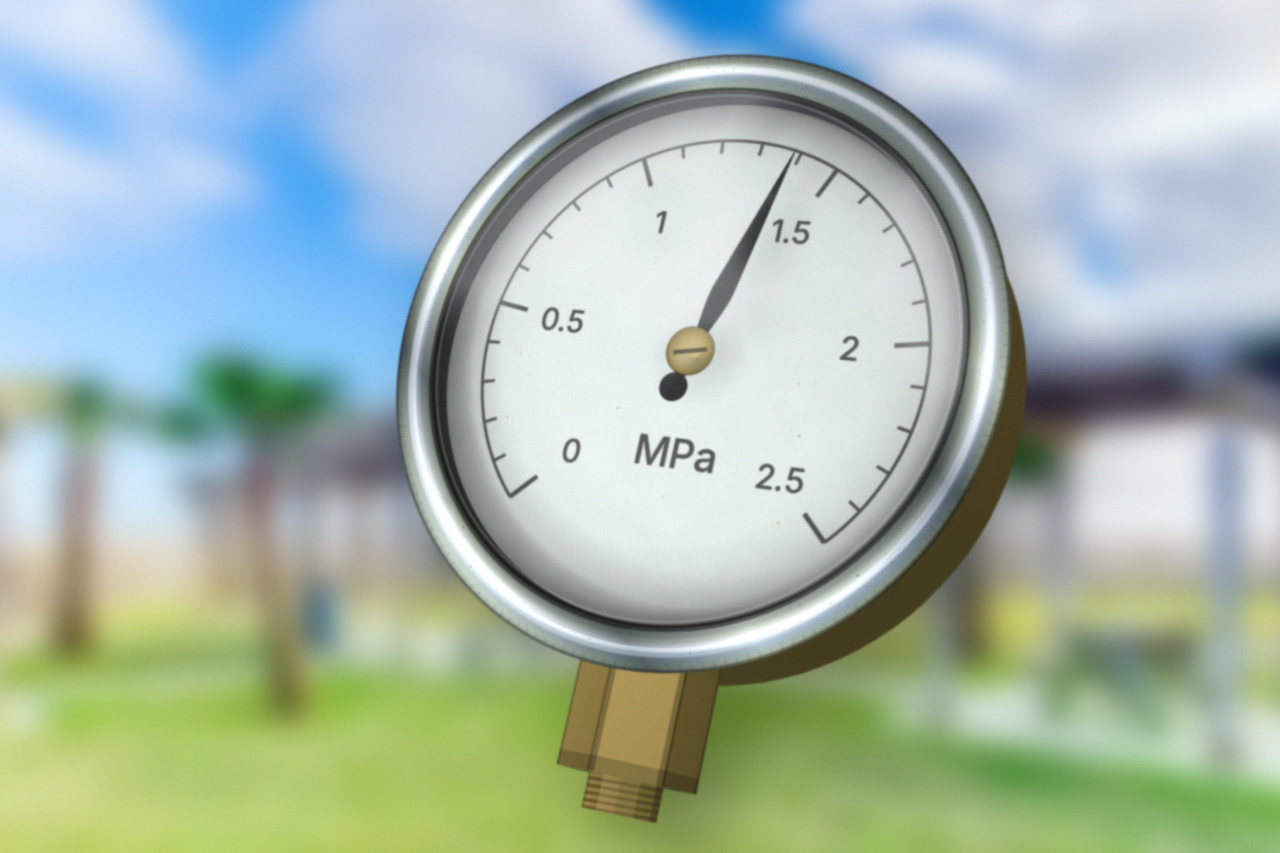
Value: MPa 1.4
